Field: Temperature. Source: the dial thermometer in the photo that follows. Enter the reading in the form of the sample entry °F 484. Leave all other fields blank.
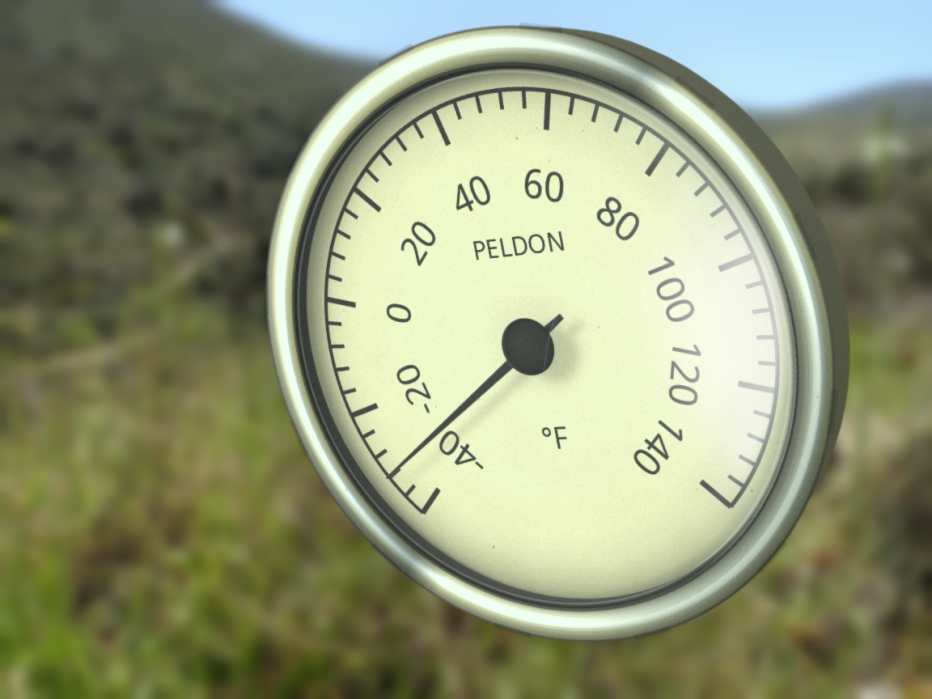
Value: °F -32
